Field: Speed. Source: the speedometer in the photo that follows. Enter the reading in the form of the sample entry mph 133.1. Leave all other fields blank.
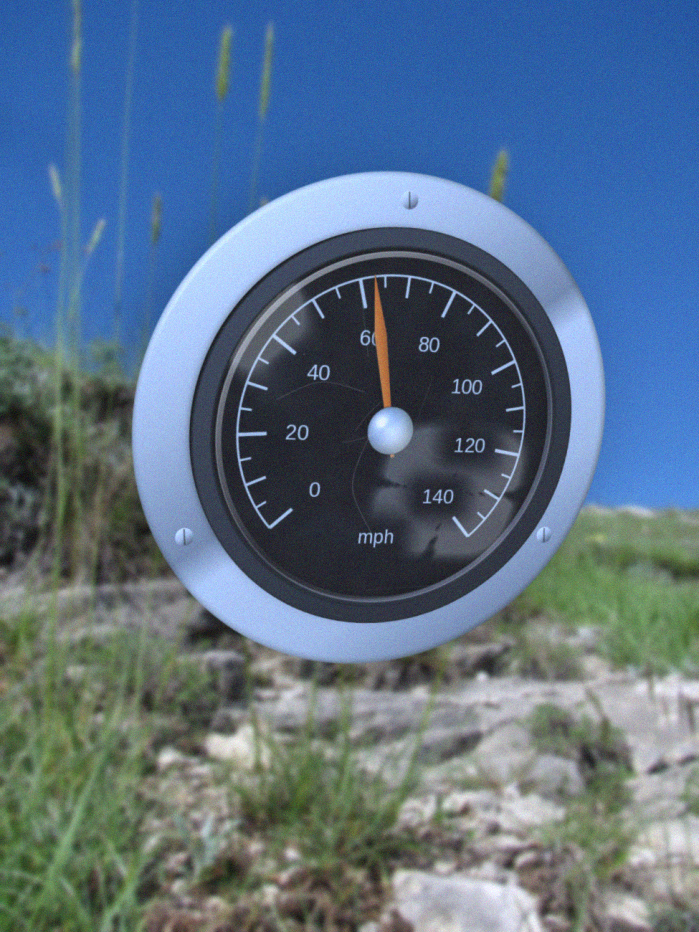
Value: mph 62.5
